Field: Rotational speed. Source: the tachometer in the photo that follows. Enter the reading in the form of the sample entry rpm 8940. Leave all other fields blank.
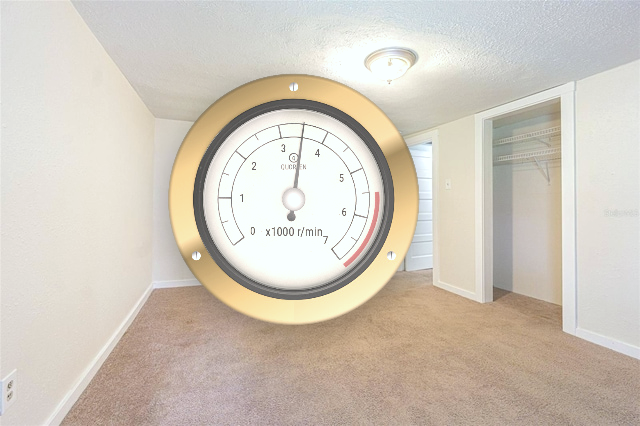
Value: rpm 3500
